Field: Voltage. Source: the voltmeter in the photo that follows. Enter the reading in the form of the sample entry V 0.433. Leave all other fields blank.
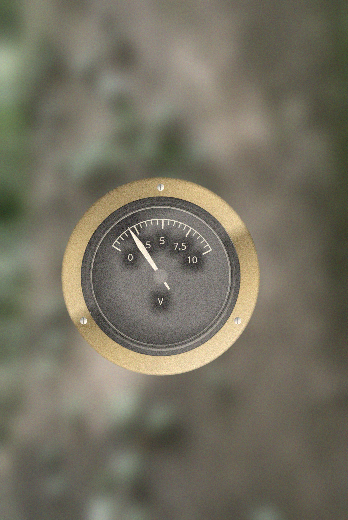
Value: V 2
